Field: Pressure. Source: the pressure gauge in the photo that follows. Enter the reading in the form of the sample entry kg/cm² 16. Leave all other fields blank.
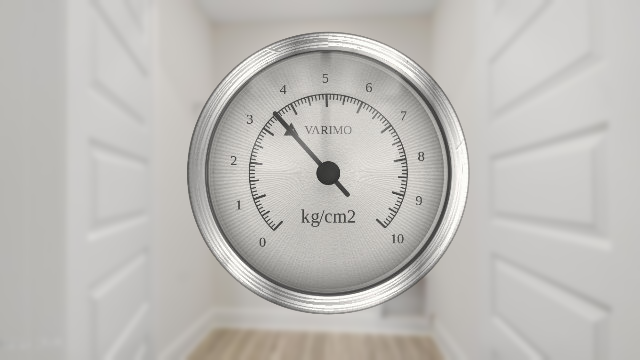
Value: kg/cm² 3.5
